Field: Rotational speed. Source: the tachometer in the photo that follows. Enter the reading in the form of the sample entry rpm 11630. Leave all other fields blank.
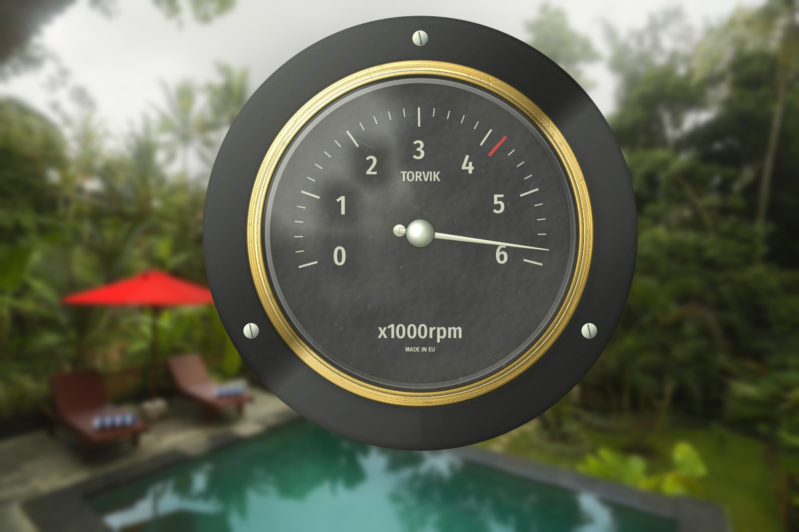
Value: rpm 5800
